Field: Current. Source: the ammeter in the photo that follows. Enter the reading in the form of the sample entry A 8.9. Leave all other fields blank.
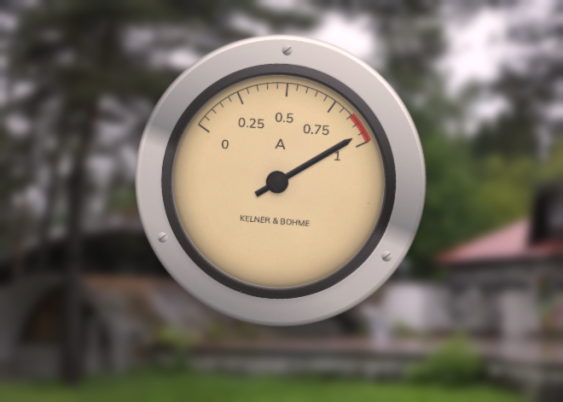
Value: A 0.95
